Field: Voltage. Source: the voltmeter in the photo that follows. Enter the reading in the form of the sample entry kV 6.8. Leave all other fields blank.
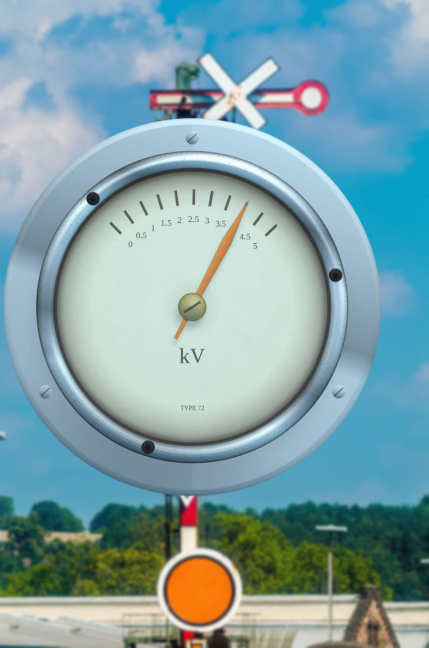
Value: kV 4
